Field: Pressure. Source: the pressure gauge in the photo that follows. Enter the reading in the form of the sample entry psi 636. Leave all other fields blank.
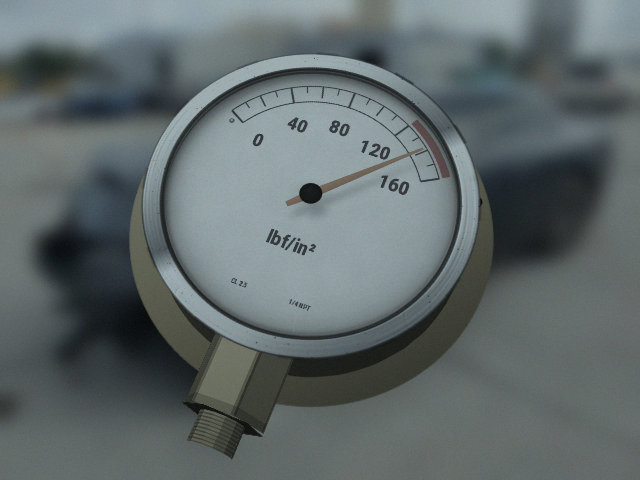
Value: psi 140
